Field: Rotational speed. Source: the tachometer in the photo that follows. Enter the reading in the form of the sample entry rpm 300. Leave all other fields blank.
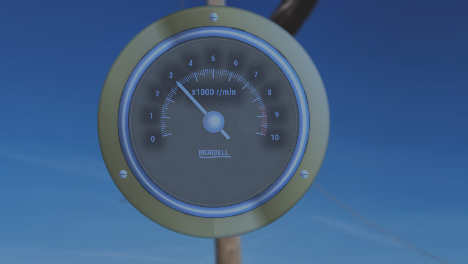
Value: rpm 3000
